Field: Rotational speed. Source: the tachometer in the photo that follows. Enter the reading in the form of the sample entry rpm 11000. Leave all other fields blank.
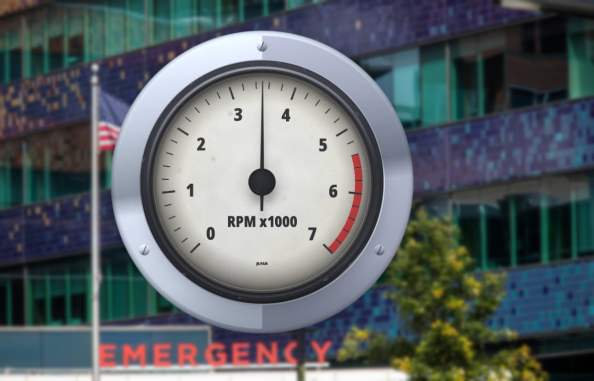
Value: rpm 3500
